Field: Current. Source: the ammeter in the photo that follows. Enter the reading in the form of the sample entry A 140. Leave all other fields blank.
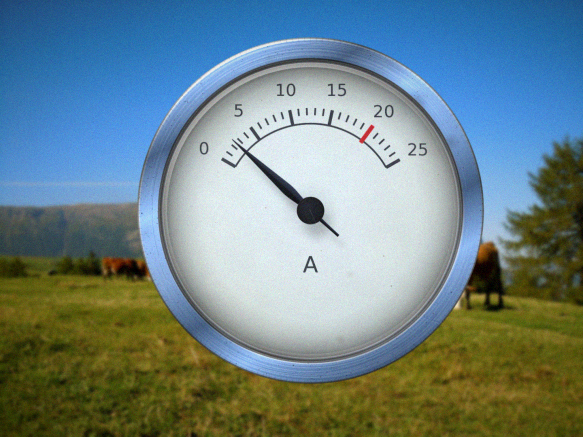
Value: A 2.5
